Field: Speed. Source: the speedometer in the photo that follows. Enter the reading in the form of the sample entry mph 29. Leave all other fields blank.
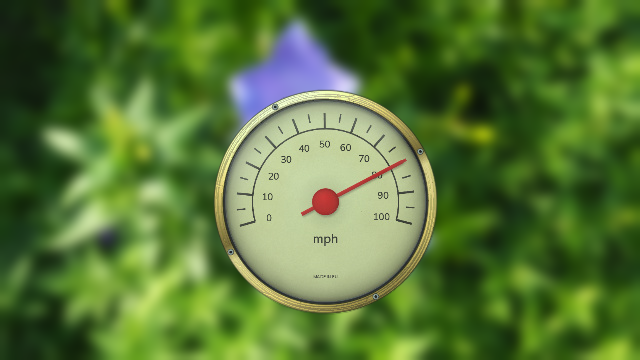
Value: mph 80
